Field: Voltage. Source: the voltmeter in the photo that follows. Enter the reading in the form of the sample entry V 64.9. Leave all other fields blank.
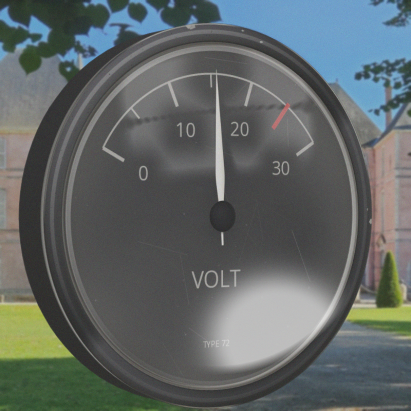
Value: V 15
